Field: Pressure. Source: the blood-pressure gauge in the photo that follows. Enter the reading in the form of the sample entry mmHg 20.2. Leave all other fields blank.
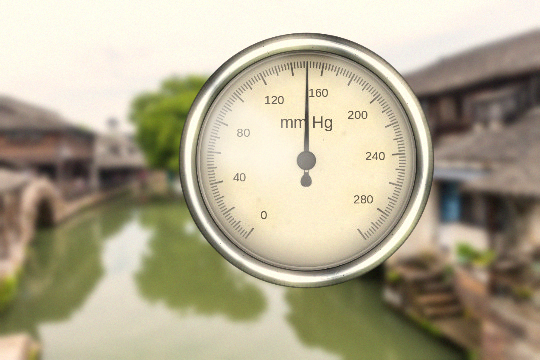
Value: mmHg 150
